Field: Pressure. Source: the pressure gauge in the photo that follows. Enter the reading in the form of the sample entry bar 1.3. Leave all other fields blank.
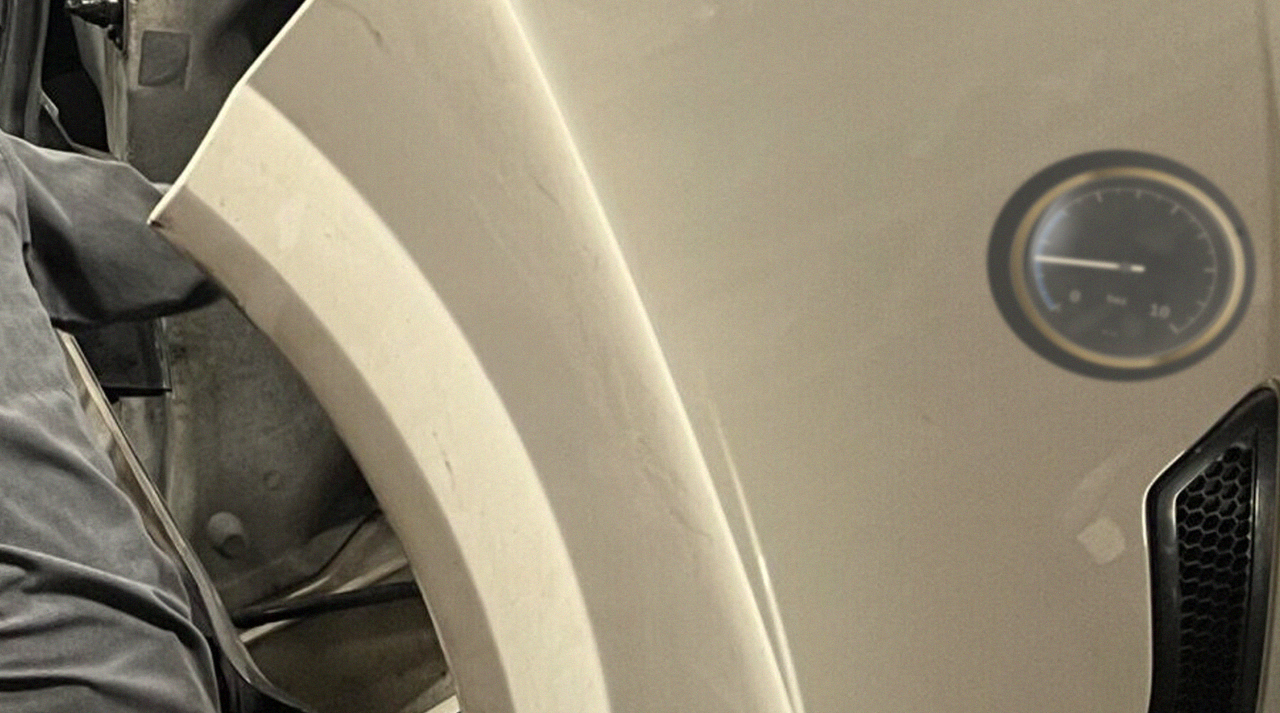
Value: bar 1.5
